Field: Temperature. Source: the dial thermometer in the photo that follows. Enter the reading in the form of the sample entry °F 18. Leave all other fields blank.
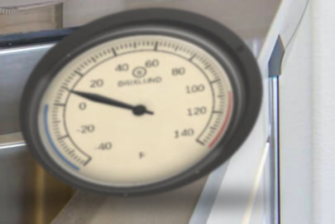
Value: °F 10
